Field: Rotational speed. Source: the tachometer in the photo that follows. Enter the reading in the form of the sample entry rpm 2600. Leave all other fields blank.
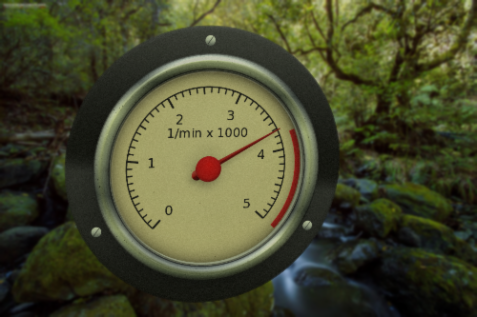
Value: rpm 3700
